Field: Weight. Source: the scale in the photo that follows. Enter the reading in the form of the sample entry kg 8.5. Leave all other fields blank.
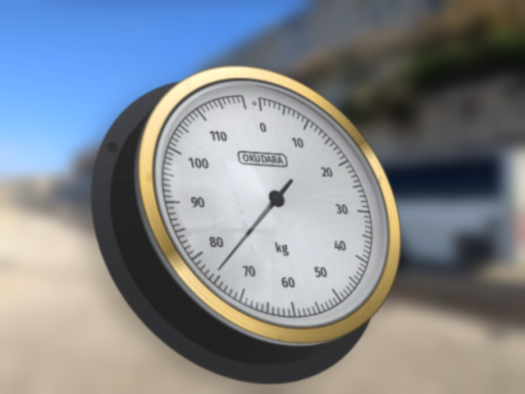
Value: kg 76
